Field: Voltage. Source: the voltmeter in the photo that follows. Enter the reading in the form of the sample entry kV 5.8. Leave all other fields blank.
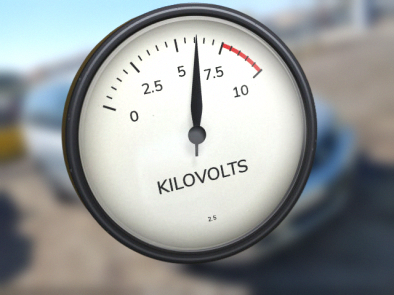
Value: kV 6
